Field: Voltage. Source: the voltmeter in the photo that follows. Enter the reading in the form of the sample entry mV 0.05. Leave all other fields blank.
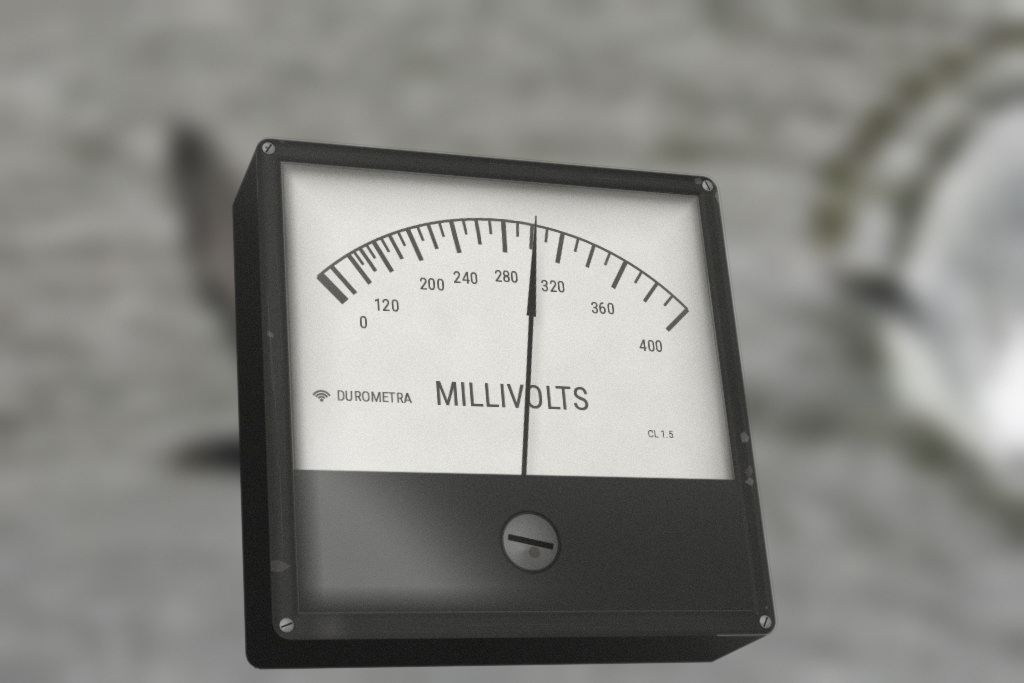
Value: mV 300
